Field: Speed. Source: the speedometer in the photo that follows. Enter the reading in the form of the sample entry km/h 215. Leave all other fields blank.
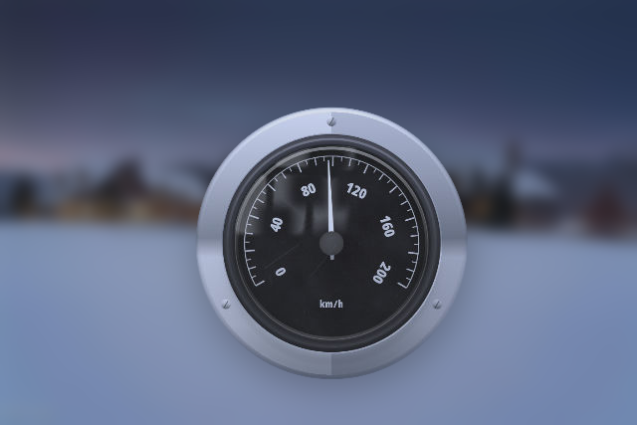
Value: km/h 97.5
